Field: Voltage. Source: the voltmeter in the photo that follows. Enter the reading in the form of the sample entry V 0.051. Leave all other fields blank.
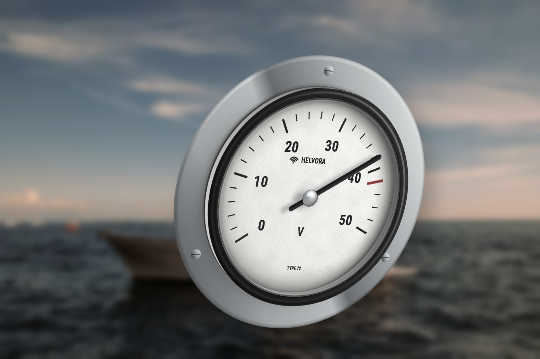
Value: V 38
